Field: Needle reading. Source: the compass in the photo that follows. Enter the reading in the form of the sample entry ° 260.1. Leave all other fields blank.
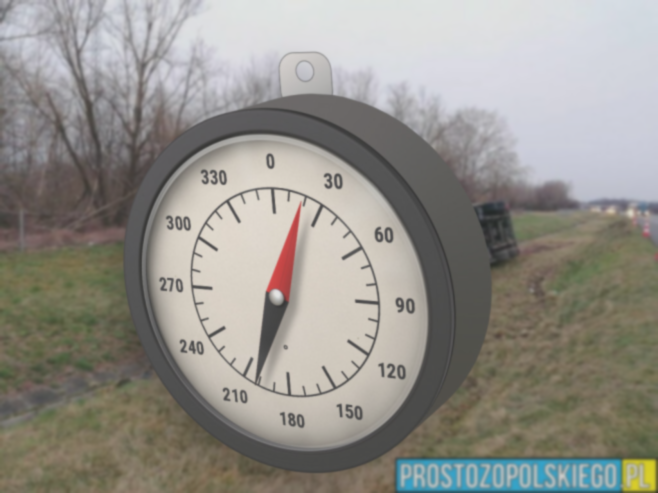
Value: ° 20
